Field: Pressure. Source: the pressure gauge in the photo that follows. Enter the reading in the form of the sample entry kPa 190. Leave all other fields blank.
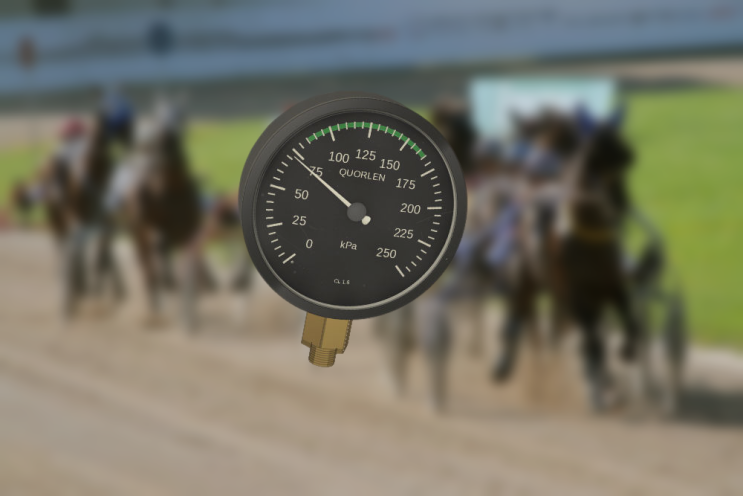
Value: kPa 72.5
